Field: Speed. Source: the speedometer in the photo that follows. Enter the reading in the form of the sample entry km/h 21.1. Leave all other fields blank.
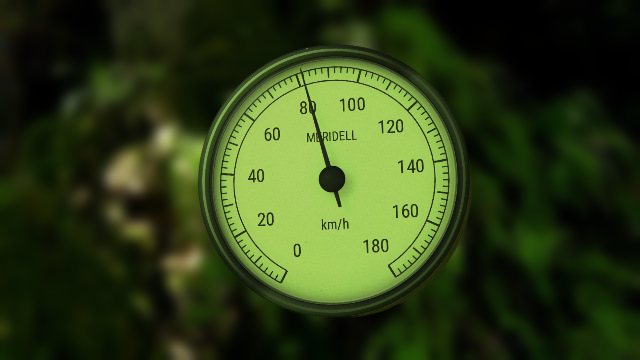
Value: km/h 82
